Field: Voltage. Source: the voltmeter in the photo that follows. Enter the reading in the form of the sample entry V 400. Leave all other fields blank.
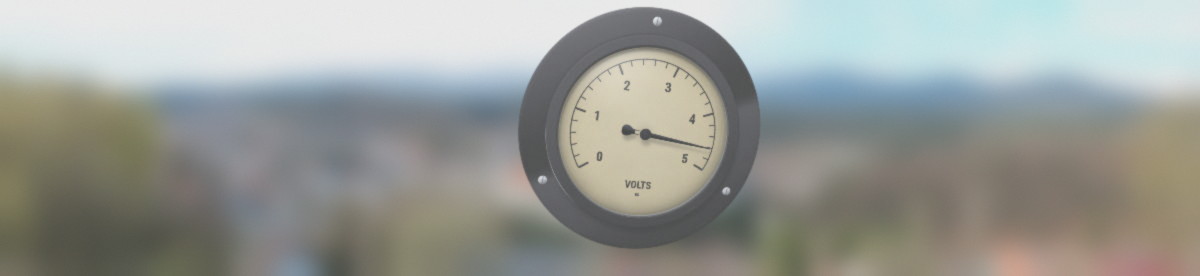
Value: V 4.6
